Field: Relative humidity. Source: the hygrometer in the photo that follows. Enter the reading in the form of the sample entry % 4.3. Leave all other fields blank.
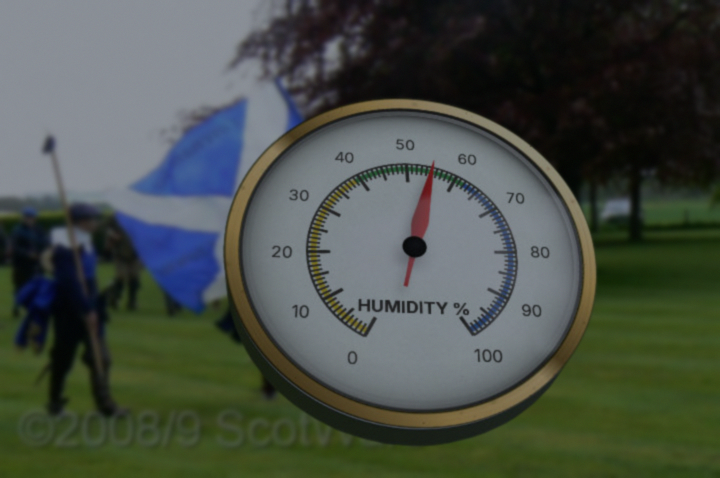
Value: % 55
